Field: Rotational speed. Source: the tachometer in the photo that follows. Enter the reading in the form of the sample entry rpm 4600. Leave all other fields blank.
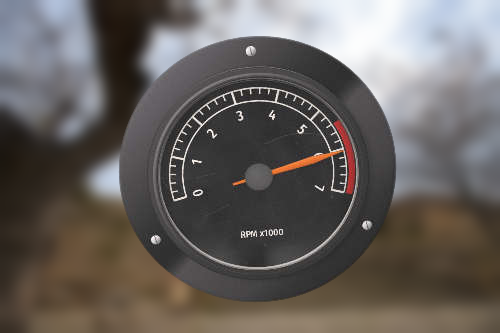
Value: rpm 6000
